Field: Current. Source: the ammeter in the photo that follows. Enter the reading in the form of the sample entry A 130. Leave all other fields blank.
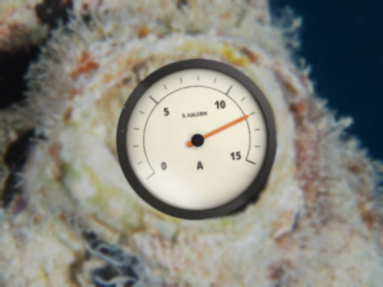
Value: A 12
